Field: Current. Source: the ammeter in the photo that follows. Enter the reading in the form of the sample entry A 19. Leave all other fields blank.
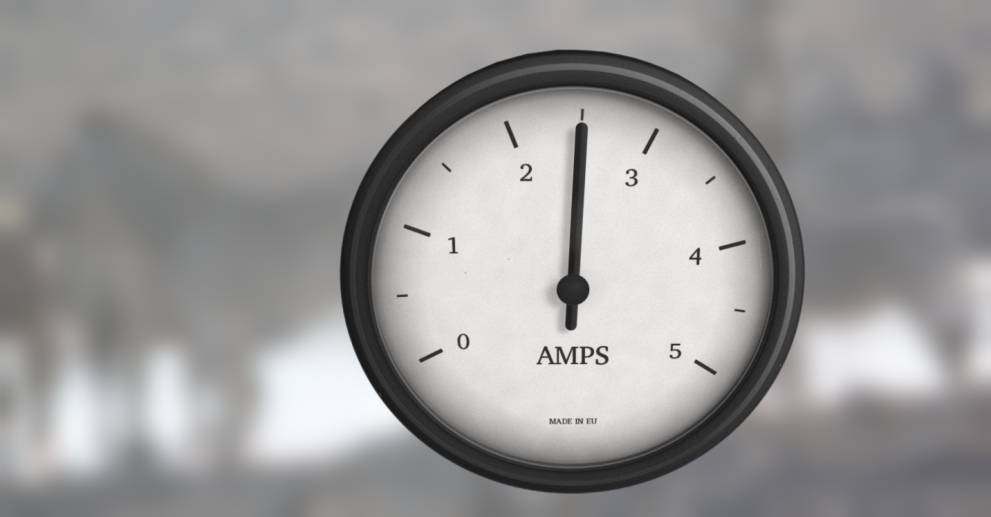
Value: A 2.5
